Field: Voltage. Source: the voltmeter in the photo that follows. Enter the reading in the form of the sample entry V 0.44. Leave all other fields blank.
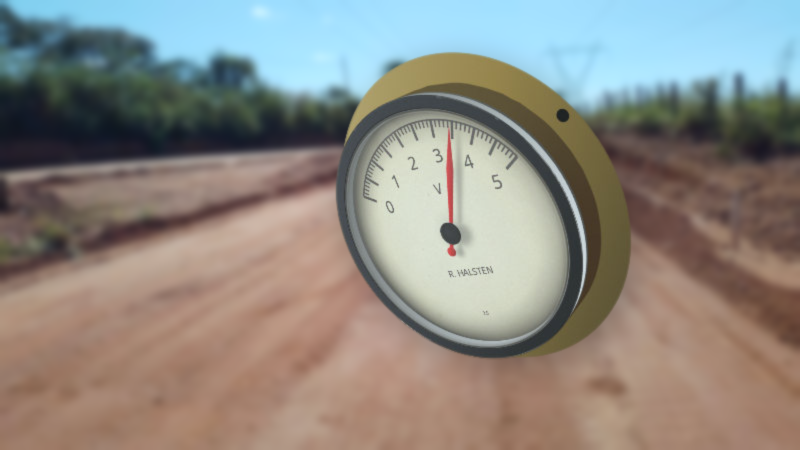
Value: V 3.5
